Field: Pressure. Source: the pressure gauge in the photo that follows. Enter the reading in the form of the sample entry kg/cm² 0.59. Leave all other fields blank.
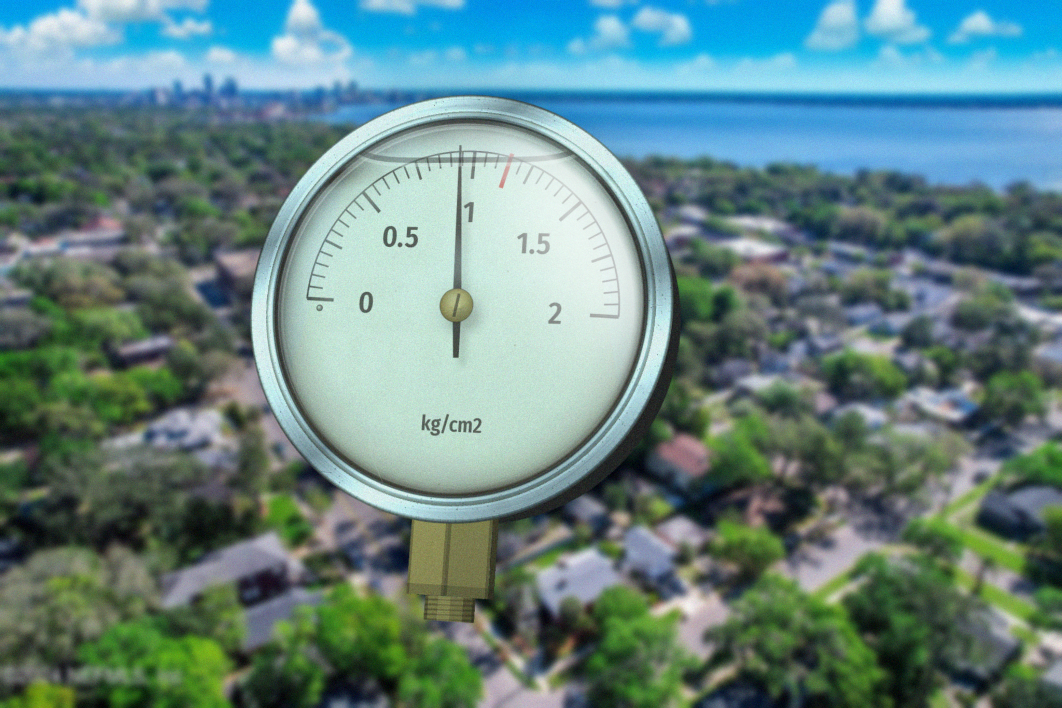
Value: kg/cm² 0.95
